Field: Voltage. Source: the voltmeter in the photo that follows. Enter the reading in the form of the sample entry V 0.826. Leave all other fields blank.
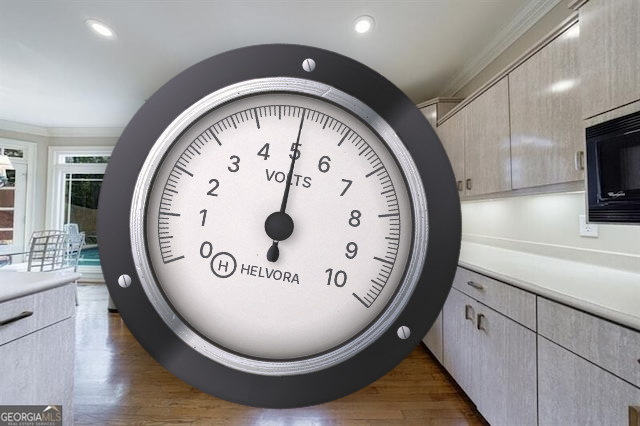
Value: V 5
